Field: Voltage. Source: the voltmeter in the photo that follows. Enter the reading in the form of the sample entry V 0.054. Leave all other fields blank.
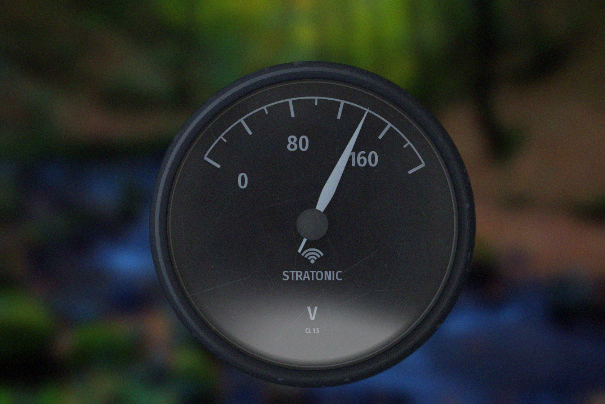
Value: V 140
